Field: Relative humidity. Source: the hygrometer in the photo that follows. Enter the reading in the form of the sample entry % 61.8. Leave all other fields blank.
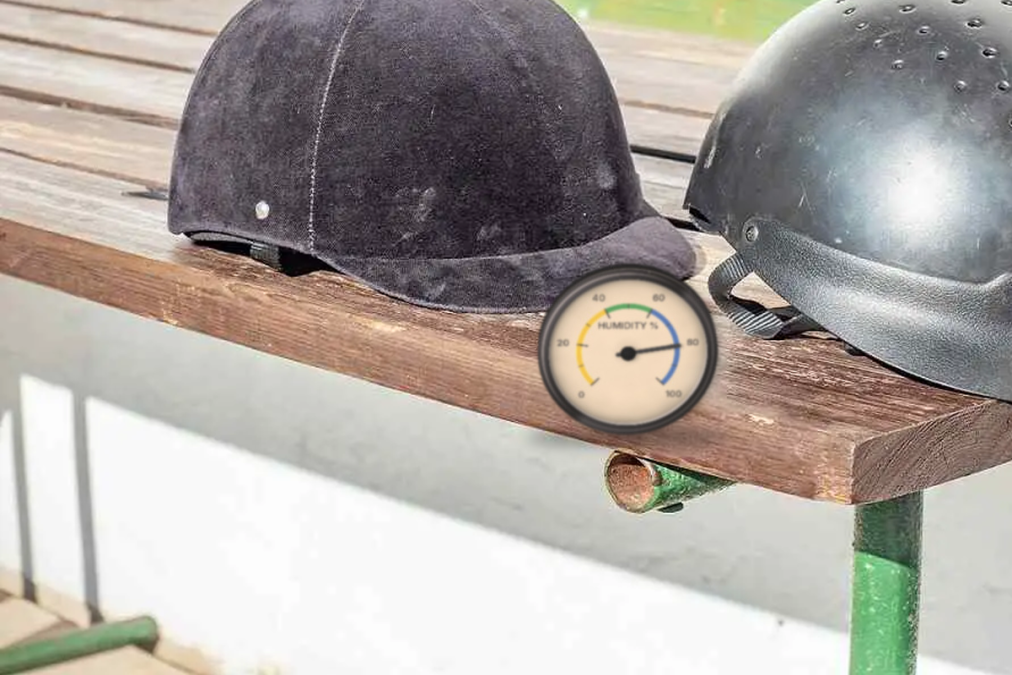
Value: % 80
